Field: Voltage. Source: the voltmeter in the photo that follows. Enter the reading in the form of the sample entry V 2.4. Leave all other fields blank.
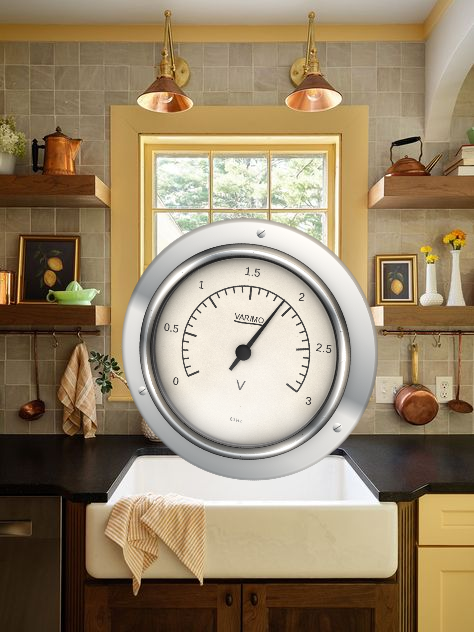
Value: V 1.9
